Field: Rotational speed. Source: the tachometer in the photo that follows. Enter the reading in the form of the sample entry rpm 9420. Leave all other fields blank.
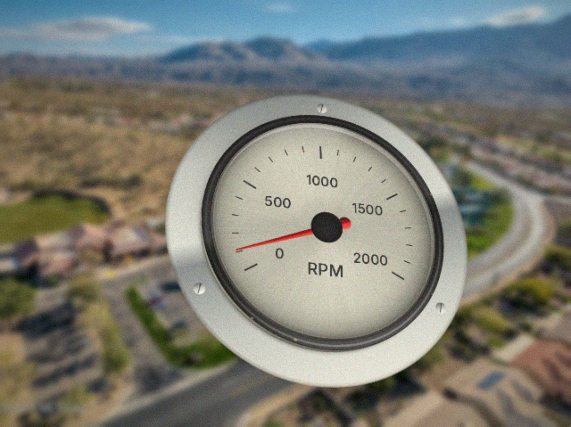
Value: rpm 100
